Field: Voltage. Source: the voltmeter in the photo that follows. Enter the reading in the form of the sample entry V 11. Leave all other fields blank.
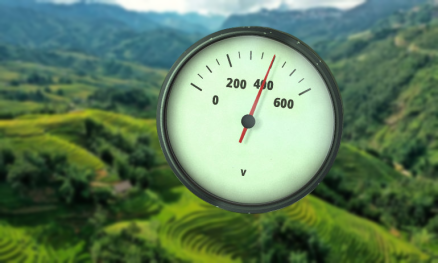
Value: V 400
